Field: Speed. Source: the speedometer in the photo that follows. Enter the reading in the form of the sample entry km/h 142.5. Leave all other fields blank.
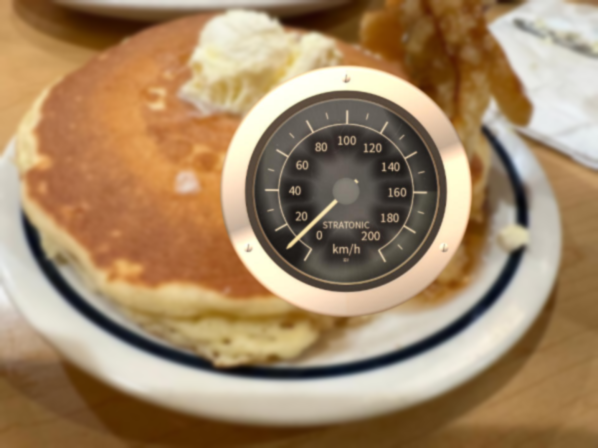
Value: km/h 10
